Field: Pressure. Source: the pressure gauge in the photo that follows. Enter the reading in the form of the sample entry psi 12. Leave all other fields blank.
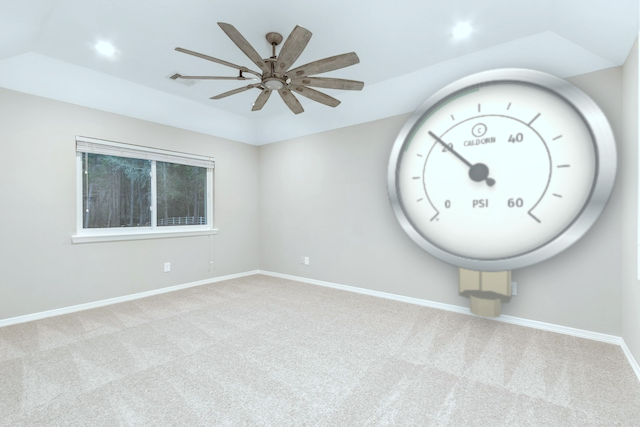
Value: psi 20
